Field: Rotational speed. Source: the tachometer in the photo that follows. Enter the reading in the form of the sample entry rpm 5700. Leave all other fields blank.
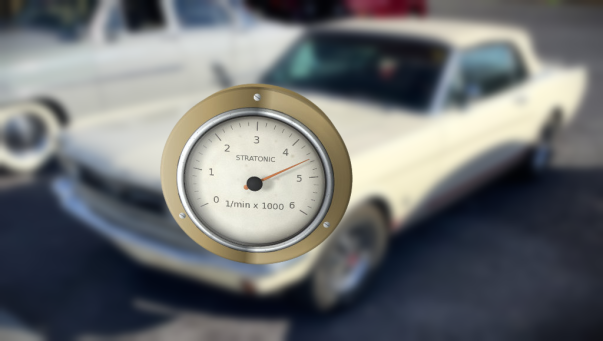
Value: rpm 4500
